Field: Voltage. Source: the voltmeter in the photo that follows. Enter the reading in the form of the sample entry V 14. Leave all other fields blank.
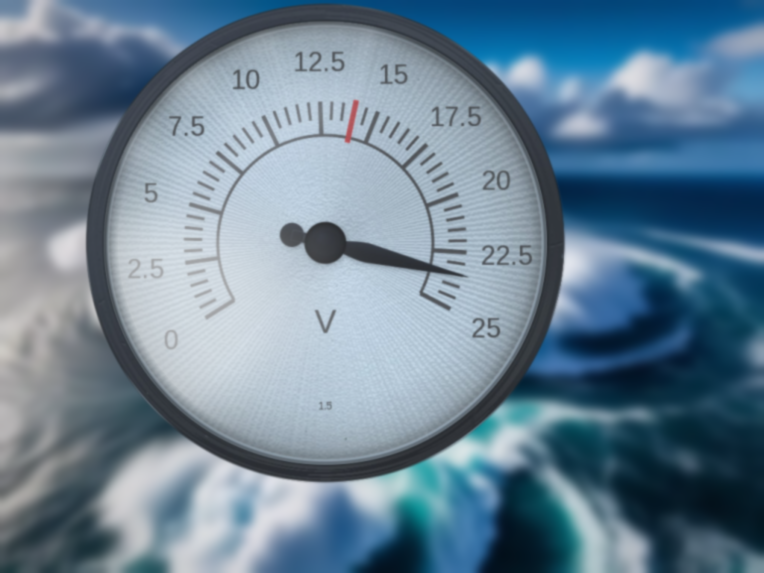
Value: V 23.5
